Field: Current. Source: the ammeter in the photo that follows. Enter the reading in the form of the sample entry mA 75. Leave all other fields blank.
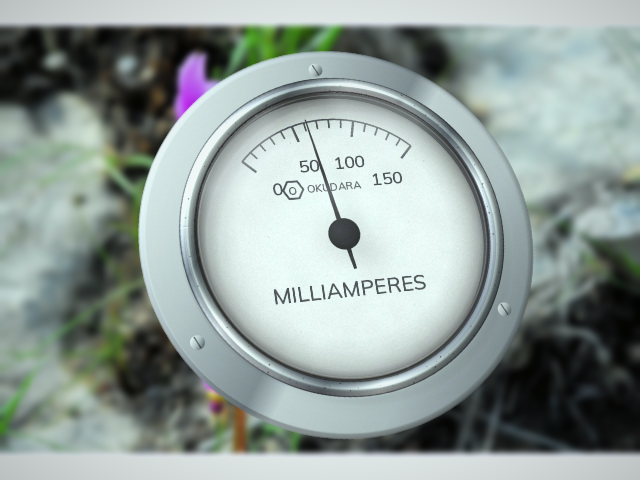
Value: mA 60
